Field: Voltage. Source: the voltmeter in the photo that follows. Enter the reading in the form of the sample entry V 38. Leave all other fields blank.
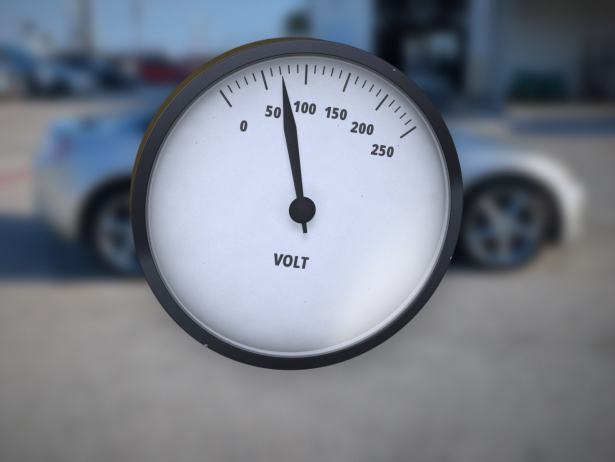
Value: V 70
